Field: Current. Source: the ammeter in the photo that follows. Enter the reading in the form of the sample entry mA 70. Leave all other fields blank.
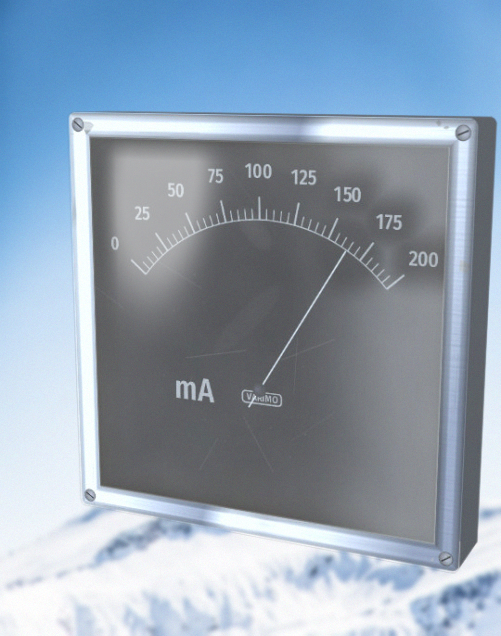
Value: mA 165
